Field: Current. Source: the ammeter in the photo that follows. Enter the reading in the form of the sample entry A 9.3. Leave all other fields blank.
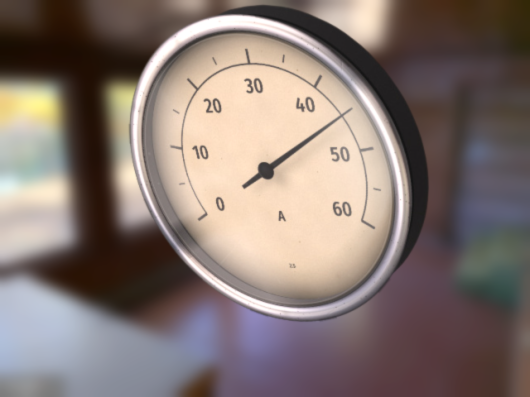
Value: A 45
